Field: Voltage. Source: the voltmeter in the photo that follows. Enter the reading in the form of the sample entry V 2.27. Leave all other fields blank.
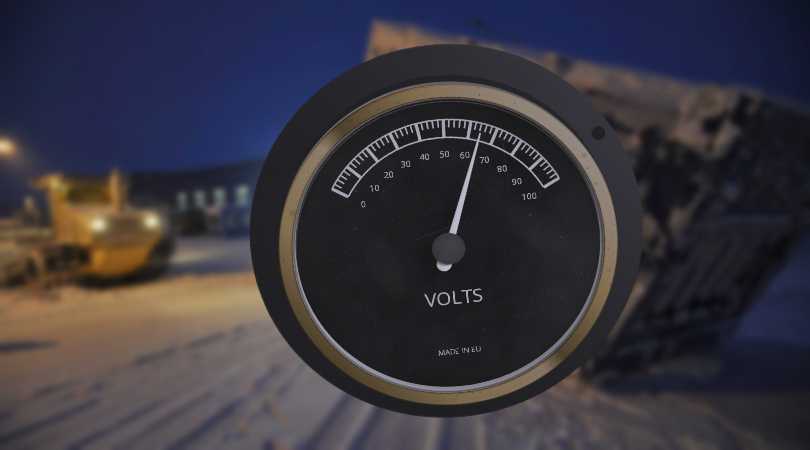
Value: V 64
